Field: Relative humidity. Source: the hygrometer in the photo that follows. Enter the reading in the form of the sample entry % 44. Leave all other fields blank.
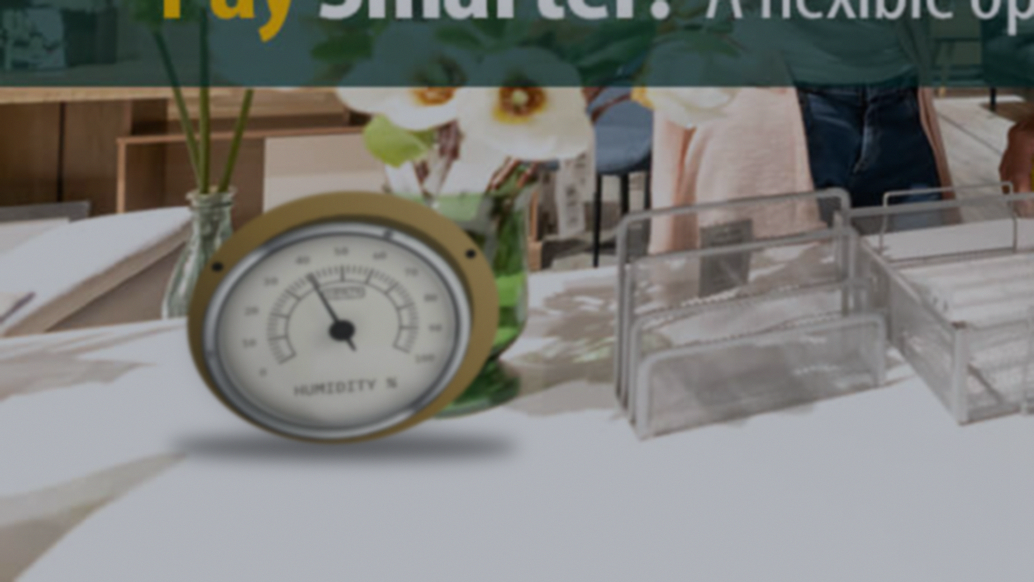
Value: % 40
